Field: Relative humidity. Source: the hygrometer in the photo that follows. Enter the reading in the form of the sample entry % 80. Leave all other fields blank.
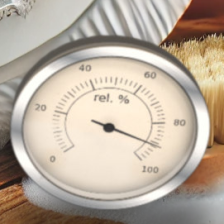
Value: % 90
